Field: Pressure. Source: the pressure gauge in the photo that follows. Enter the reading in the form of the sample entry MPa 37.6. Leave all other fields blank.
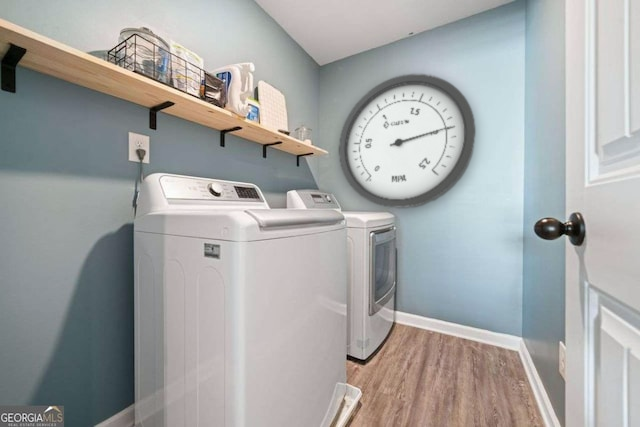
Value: MPa 2
